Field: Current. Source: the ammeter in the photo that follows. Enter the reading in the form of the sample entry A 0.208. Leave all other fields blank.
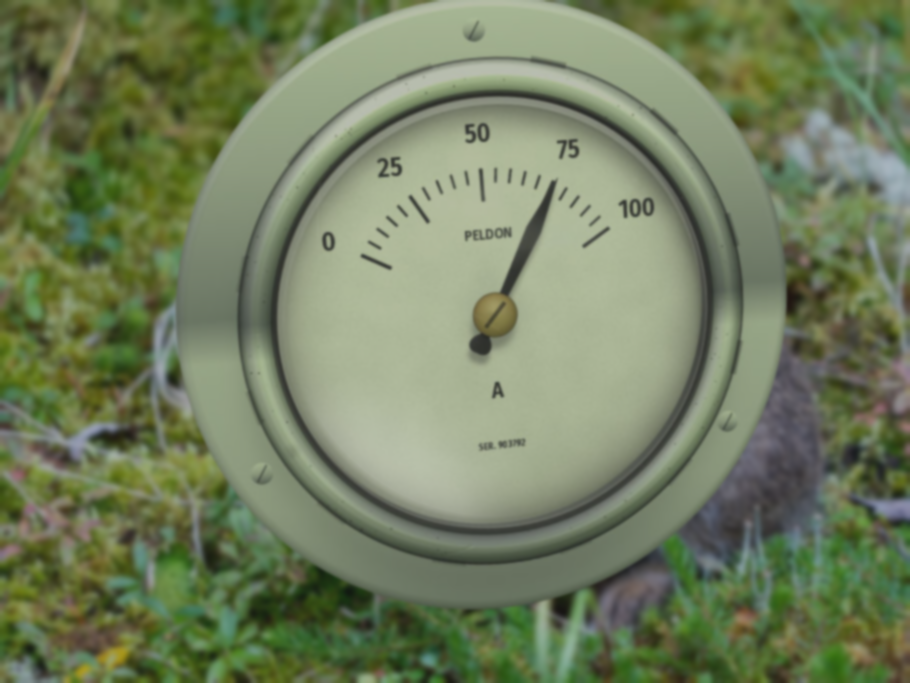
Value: A 75
